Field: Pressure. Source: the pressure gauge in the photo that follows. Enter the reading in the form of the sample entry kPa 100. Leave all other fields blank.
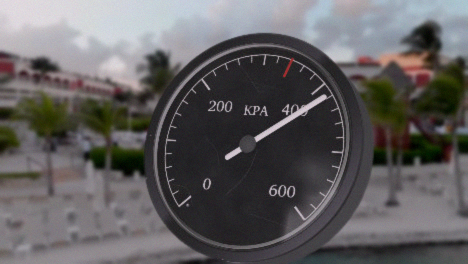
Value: kPa 420
